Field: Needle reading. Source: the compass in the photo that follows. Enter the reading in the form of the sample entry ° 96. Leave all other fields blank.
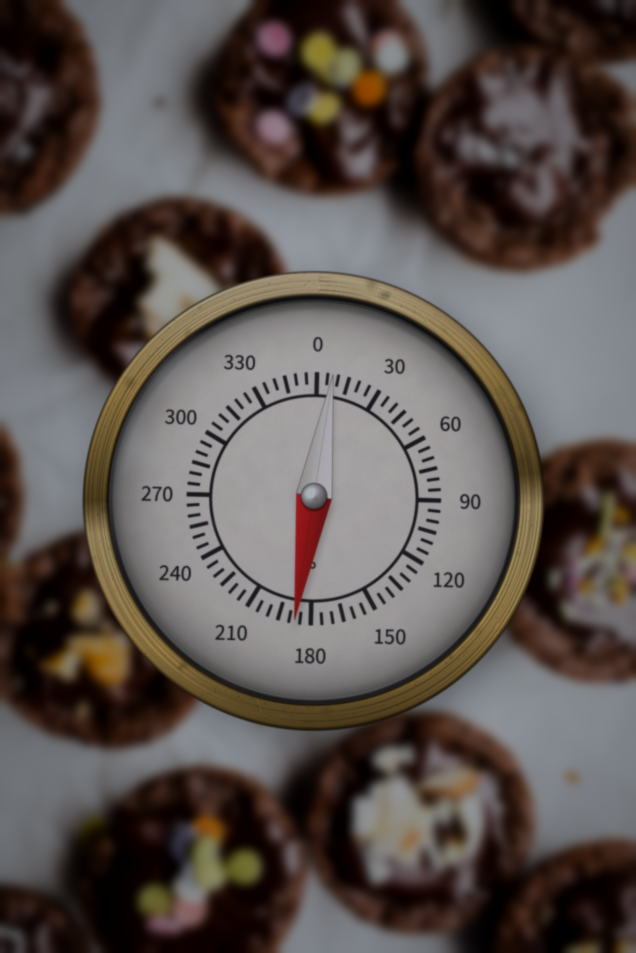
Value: ° 187.5
